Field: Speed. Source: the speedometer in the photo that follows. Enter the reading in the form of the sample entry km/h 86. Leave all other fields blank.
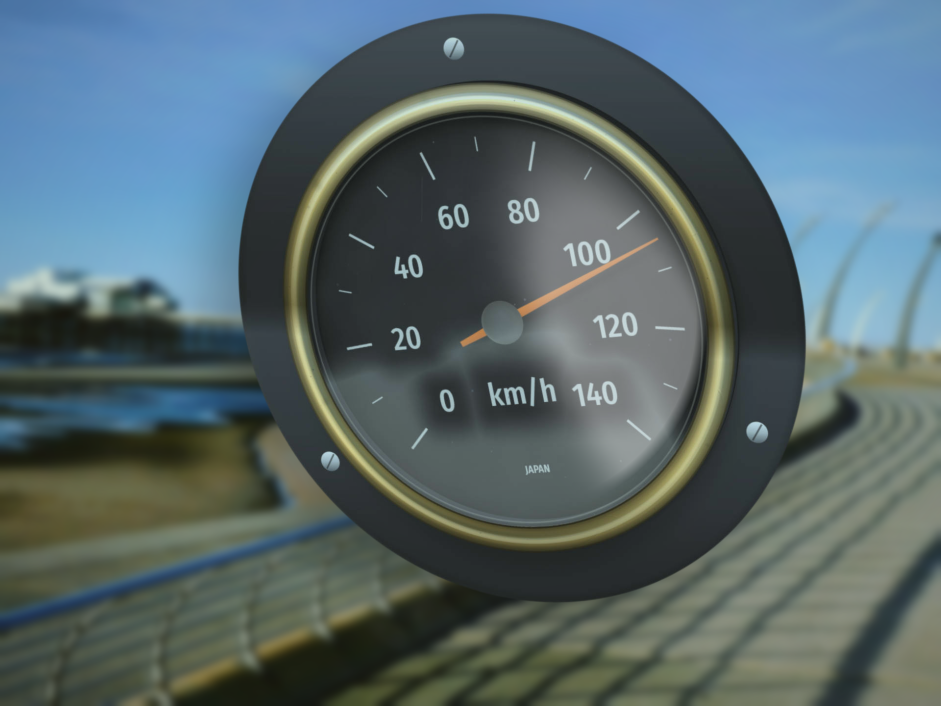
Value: km/h 105
